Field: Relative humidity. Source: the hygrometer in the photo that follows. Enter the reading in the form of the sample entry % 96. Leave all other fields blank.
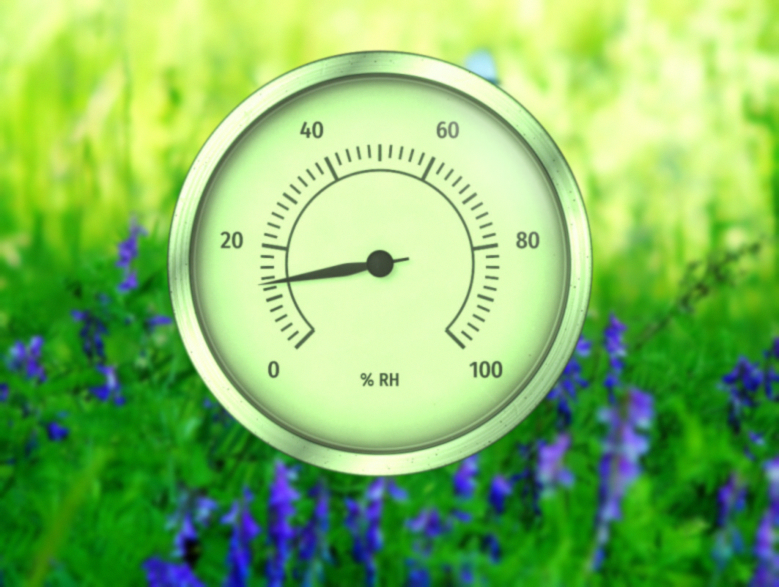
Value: % 13
